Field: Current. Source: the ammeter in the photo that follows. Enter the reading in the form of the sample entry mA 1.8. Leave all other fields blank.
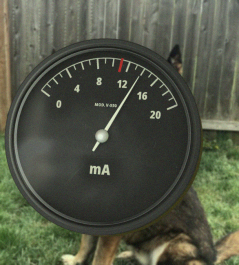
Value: mA 14
